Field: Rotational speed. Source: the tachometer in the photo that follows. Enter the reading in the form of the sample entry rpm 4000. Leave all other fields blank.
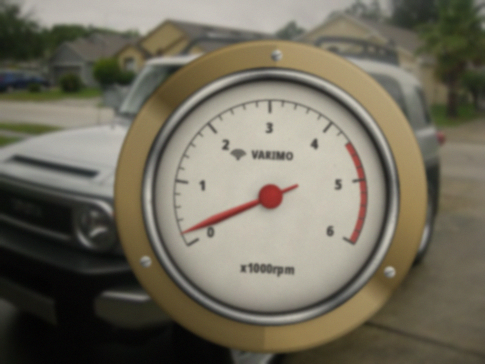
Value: rpm 200
